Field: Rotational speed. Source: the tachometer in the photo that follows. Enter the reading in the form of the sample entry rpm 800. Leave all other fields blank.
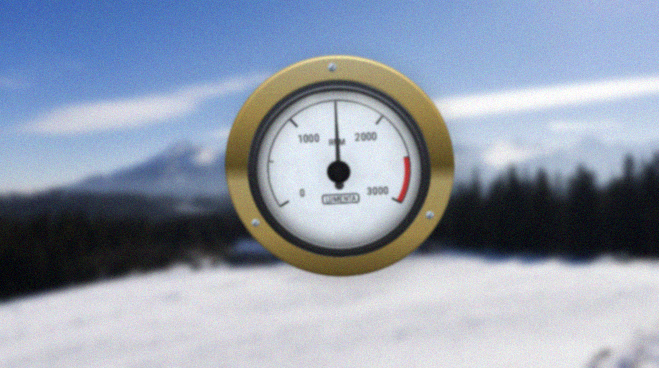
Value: rpm 1500
